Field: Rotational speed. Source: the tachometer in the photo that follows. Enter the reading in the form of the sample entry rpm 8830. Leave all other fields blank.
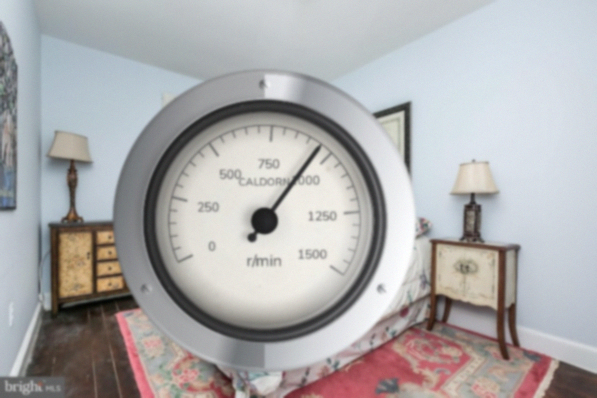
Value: rpm 950
